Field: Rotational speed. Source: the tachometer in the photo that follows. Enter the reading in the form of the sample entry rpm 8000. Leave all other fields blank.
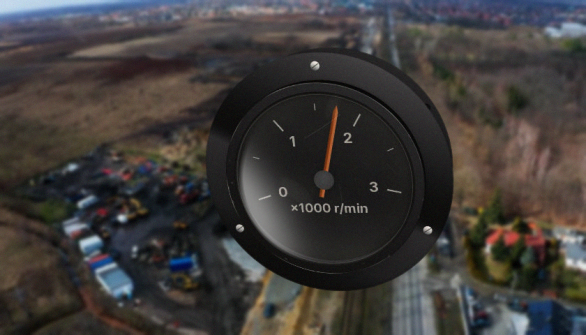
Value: rpm 1750
